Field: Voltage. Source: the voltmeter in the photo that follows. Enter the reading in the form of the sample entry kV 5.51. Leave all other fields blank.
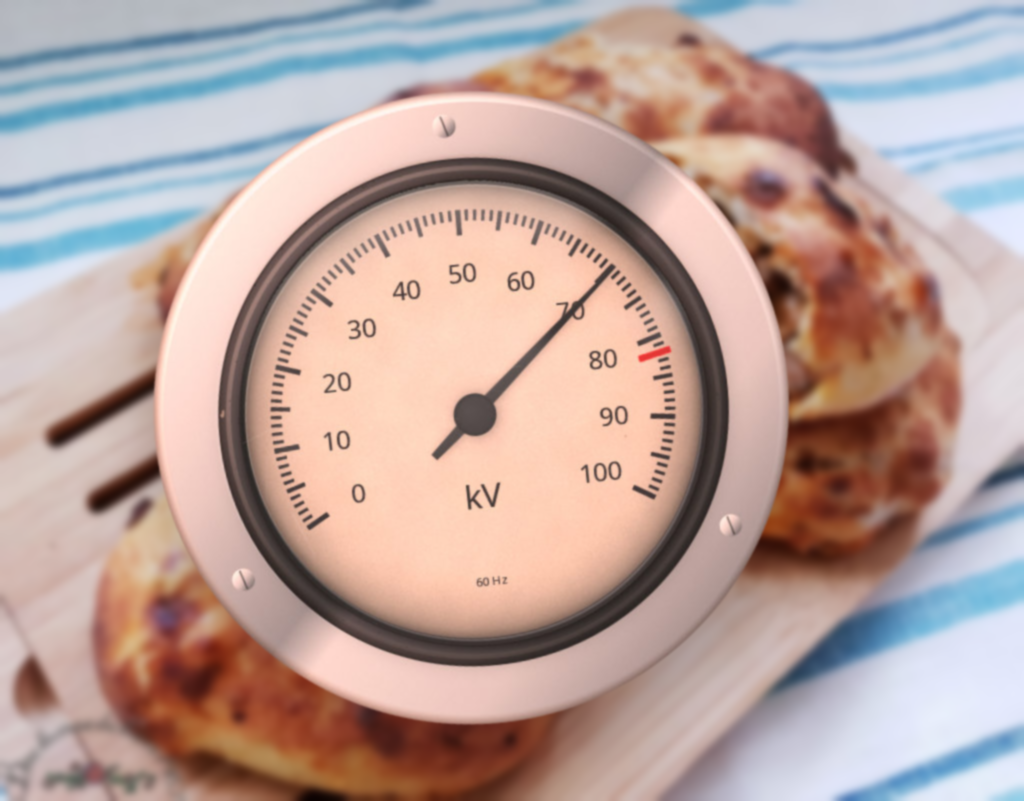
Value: kV 70
